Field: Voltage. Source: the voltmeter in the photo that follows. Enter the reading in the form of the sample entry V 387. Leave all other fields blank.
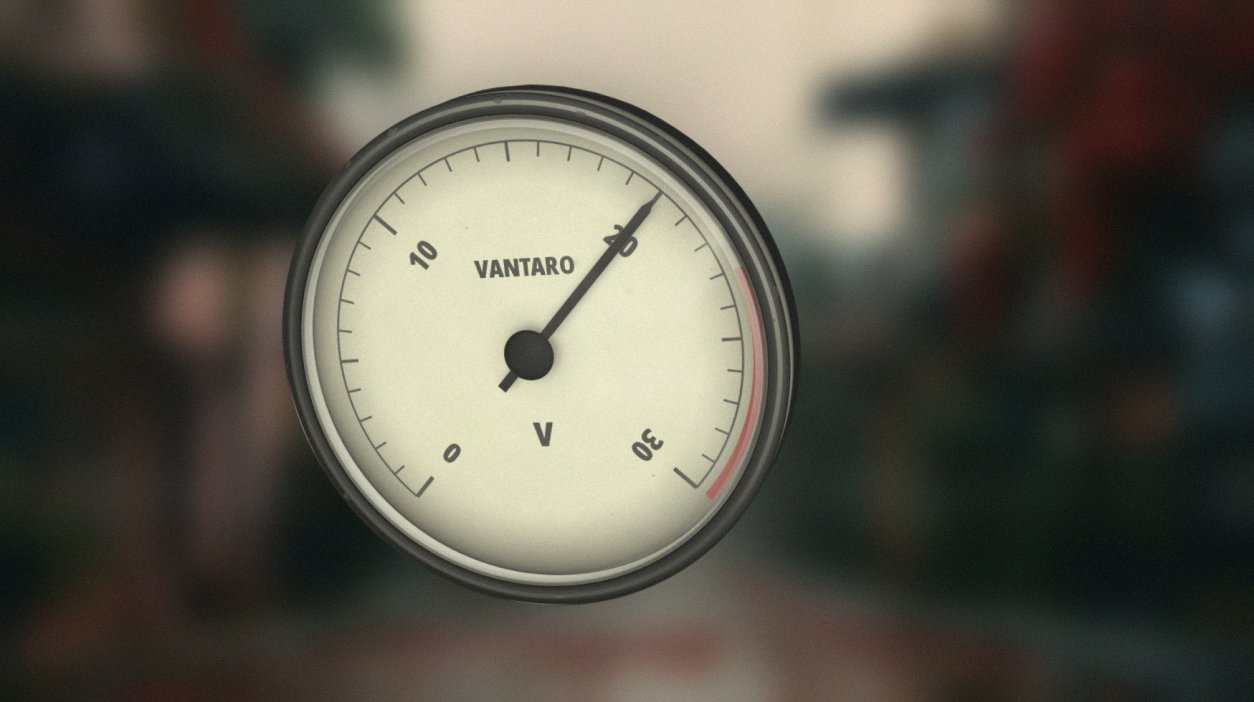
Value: V 20
